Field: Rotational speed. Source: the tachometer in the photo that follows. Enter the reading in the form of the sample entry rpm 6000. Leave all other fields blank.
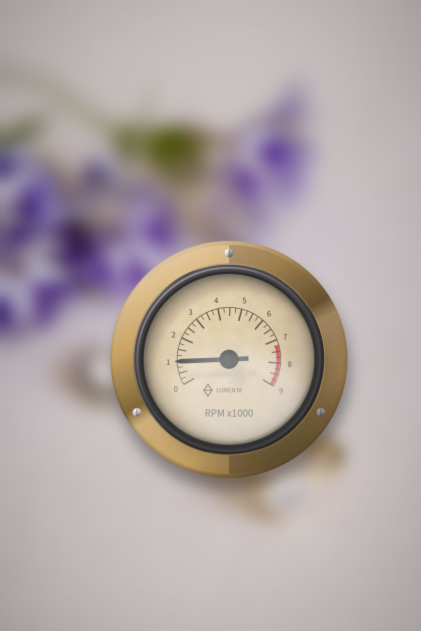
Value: rpm 1000
